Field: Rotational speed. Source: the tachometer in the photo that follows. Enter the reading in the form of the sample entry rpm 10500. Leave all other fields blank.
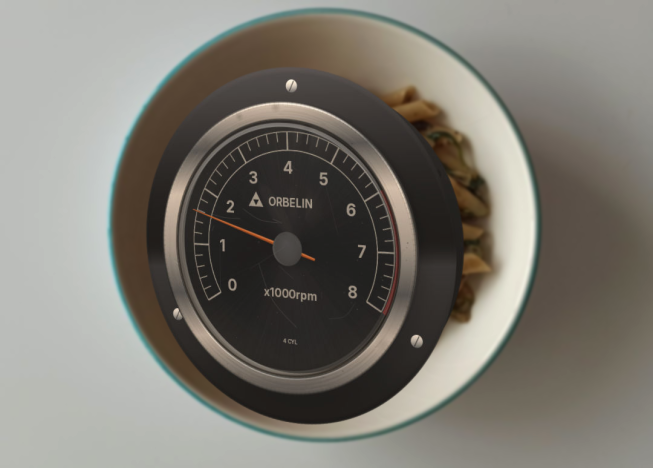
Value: rpm 1600
